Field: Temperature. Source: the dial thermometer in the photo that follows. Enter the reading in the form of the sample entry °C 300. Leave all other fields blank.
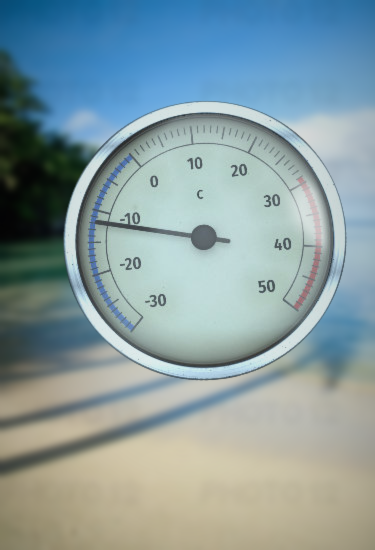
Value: °C -12
